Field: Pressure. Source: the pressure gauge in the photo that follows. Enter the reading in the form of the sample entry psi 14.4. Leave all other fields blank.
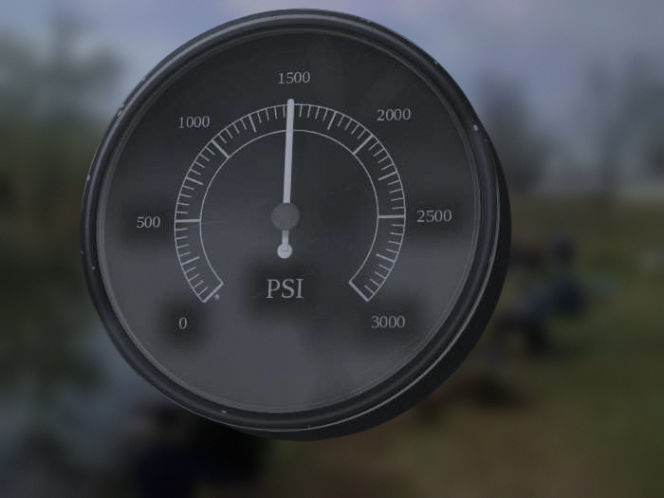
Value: psi 1500
